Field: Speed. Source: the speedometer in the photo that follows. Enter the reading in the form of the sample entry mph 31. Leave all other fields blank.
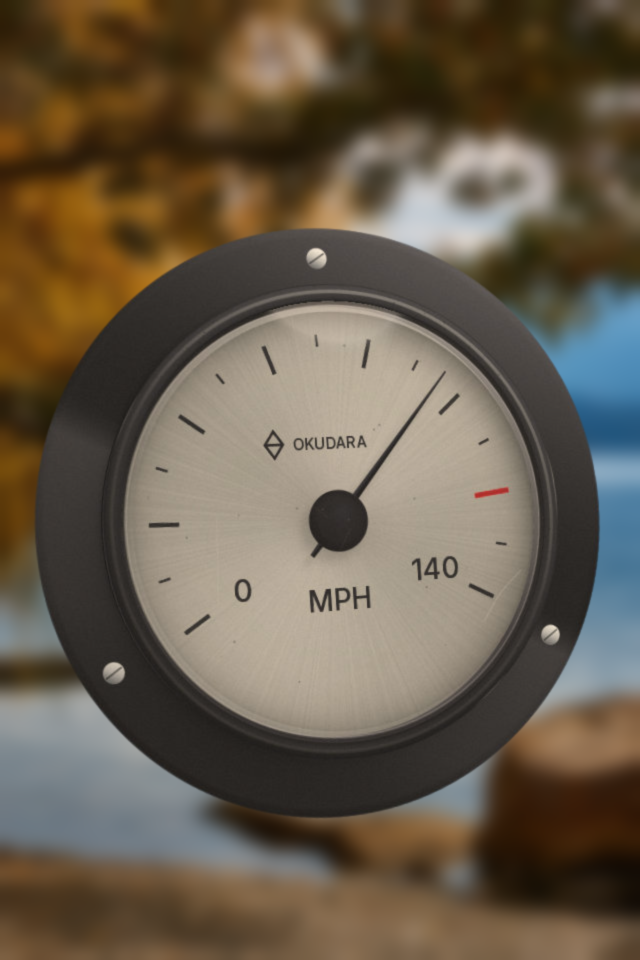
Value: mph 95
